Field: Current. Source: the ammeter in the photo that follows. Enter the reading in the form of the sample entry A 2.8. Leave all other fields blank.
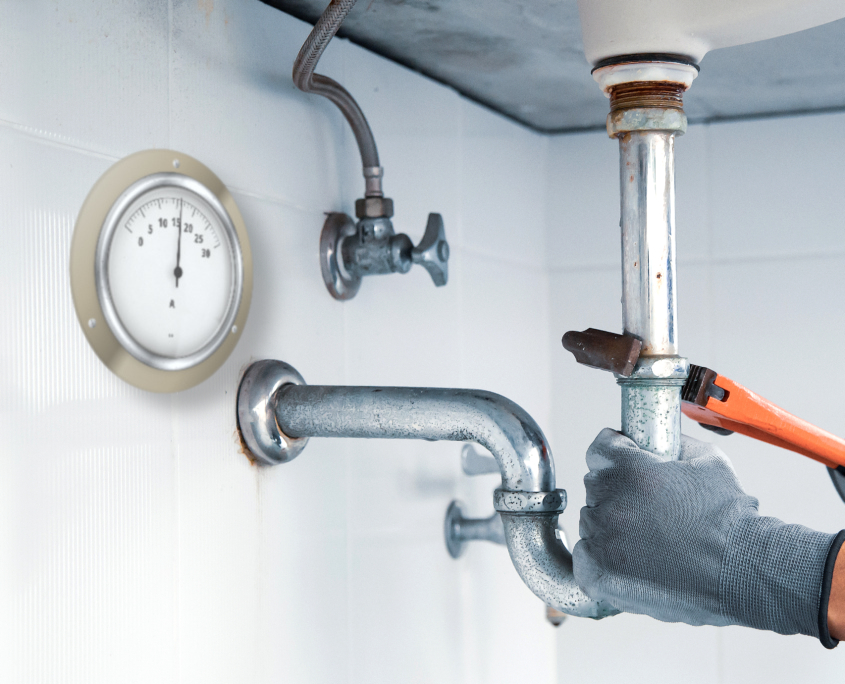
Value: A 15
